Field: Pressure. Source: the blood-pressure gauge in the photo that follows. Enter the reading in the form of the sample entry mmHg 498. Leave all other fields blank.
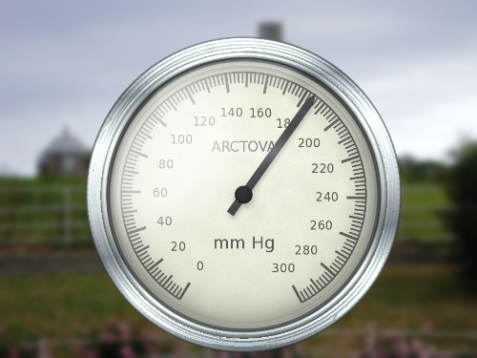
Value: mmHg 184
